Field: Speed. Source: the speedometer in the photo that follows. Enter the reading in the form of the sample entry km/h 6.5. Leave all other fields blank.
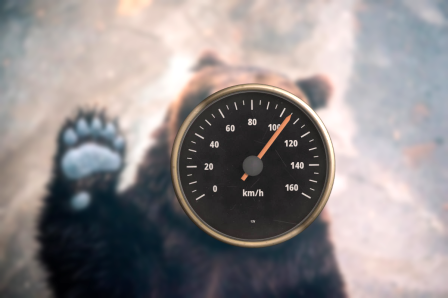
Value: km/h 105
